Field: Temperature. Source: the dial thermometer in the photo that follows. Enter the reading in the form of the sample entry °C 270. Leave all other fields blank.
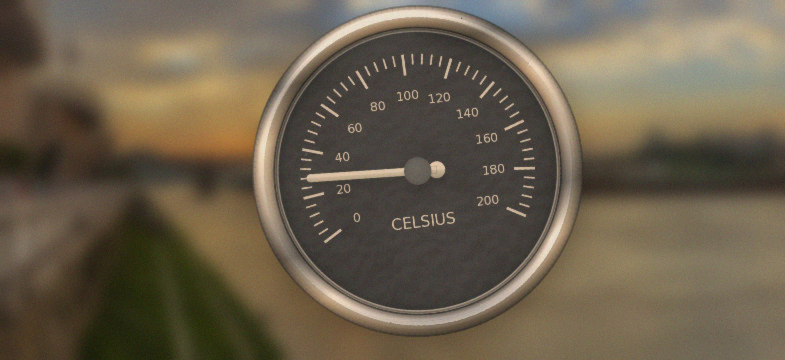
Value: °C 28
